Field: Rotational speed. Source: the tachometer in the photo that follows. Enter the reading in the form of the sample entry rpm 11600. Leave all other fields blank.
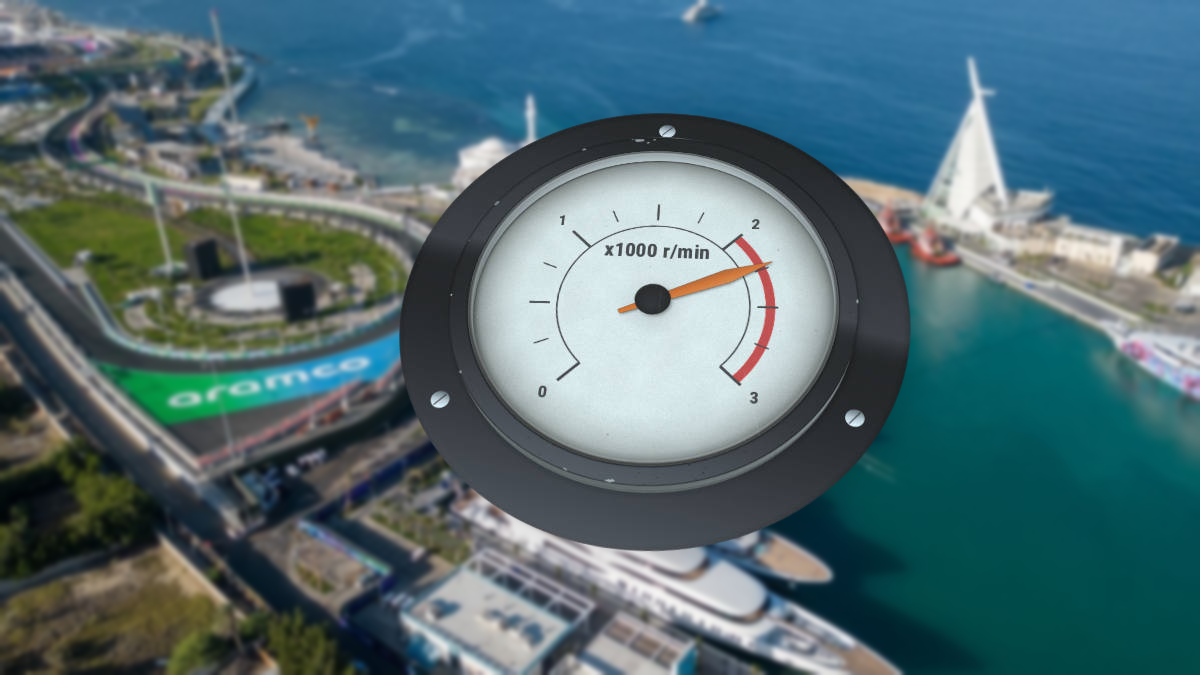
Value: rpm 2250
